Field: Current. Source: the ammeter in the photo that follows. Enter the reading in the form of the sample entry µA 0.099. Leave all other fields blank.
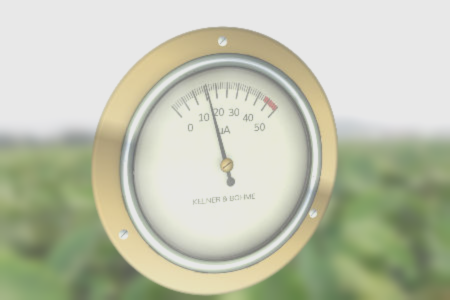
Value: µA 15
